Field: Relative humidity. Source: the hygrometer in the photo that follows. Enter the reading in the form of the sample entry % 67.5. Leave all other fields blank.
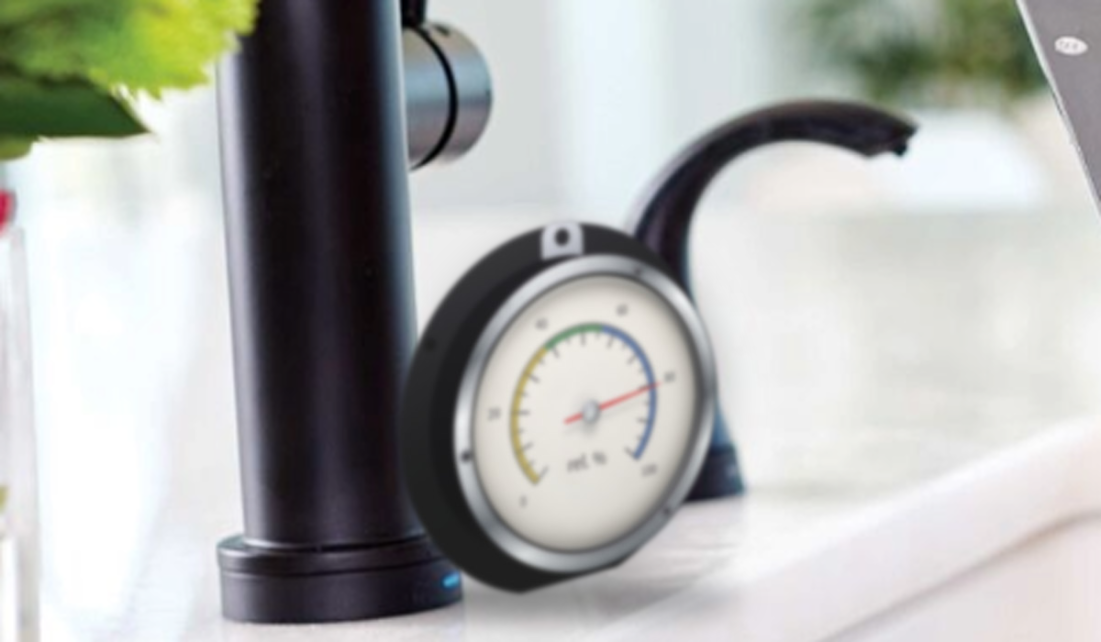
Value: % 80
